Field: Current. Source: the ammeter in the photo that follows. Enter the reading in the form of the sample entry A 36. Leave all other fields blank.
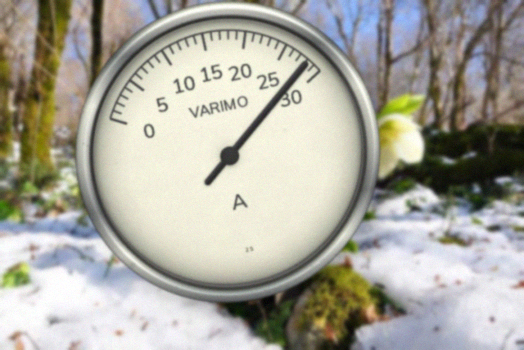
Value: A 28
